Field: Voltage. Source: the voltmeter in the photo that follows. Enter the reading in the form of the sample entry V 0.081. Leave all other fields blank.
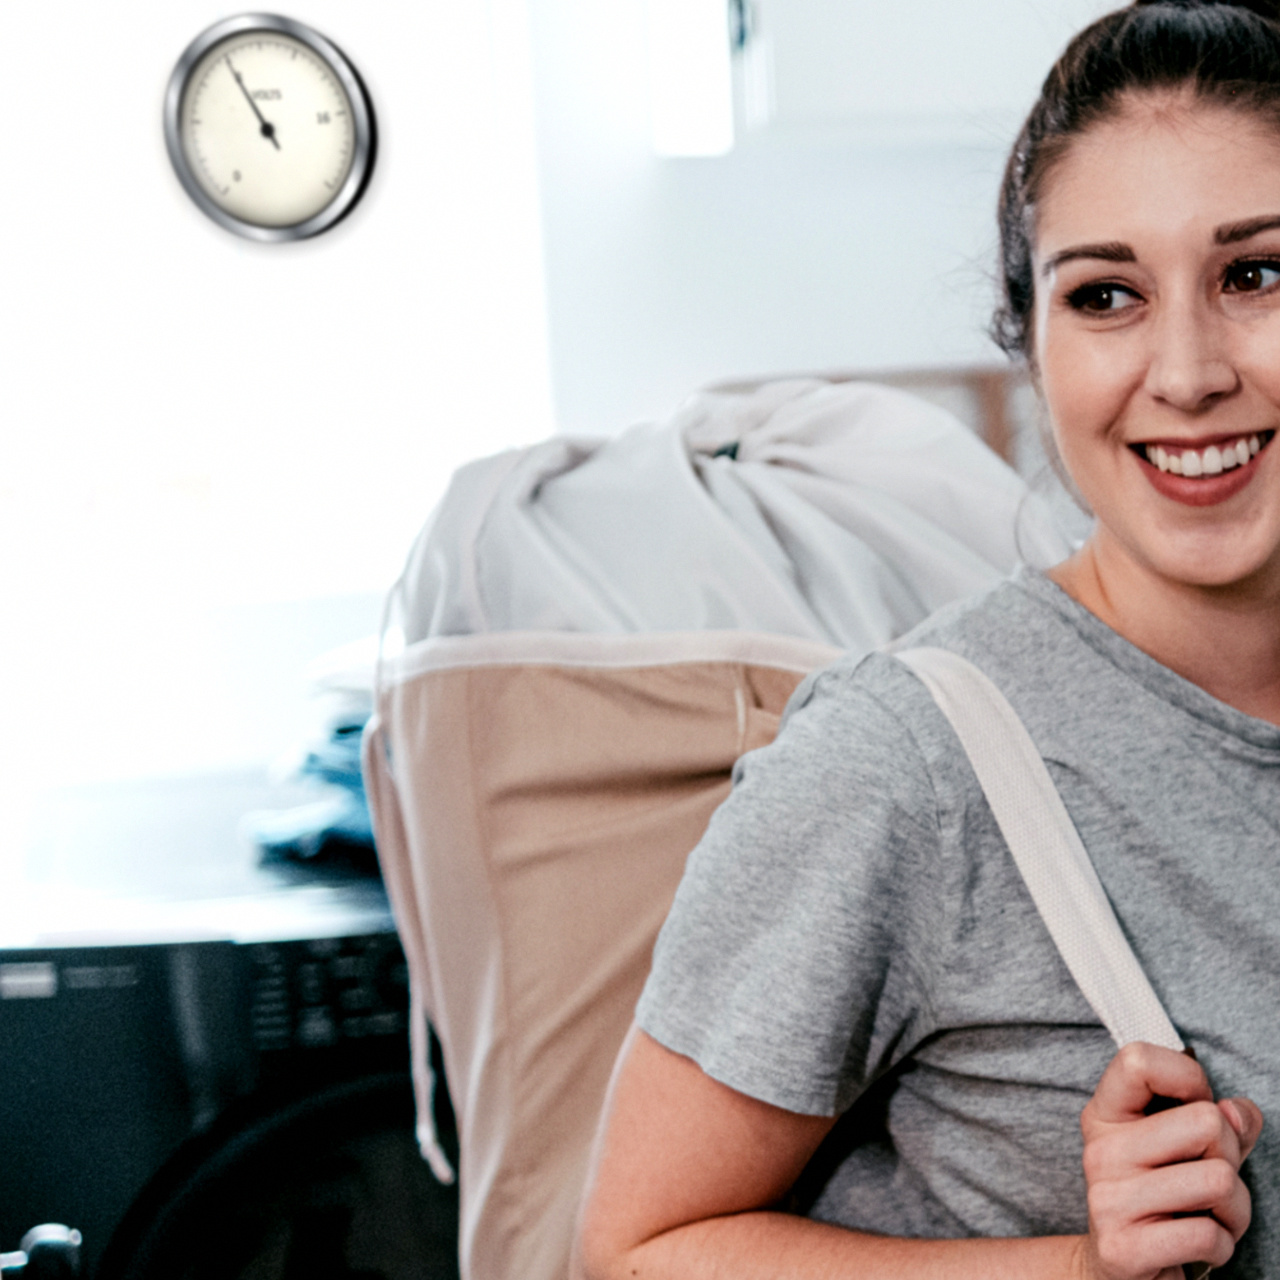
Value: V 8
